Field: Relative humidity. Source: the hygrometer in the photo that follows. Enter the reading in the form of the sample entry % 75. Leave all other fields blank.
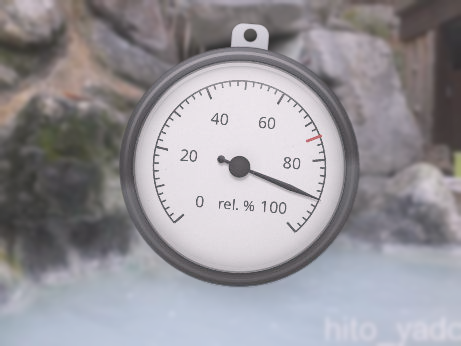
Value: % 90
